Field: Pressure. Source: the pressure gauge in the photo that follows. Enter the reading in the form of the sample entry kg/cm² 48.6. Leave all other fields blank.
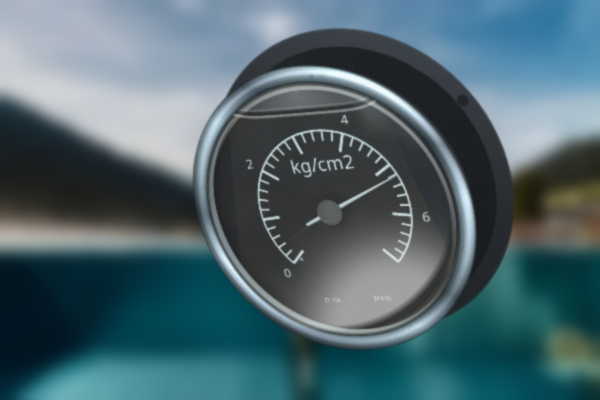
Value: kg/cm² 5.2
